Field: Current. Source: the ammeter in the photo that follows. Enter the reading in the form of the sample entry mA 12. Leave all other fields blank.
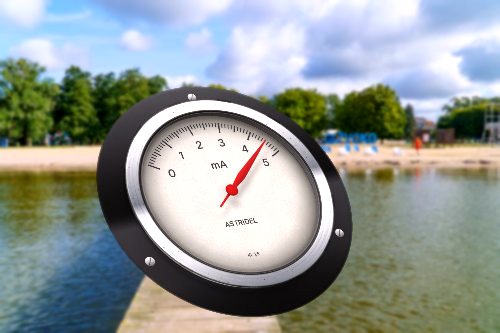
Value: mA 4.5
